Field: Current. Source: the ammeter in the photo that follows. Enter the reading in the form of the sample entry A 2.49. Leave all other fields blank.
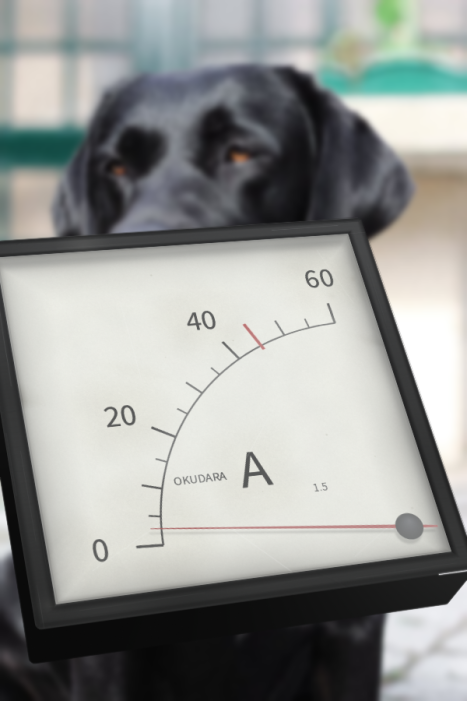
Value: A 2.5
